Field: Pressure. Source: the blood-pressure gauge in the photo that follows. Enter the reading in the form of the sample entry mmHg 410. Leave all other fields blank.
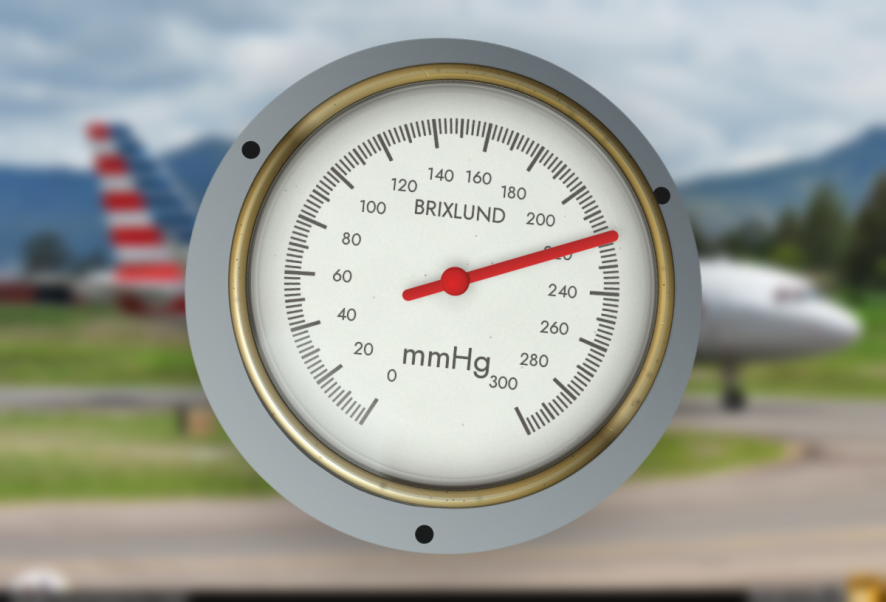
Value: mmHg 220
